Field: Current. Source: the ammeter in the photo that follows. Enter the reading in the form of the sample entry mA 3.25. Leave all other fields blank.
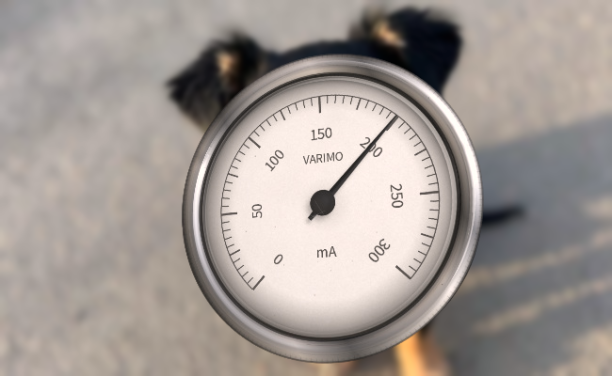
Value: mA 200
